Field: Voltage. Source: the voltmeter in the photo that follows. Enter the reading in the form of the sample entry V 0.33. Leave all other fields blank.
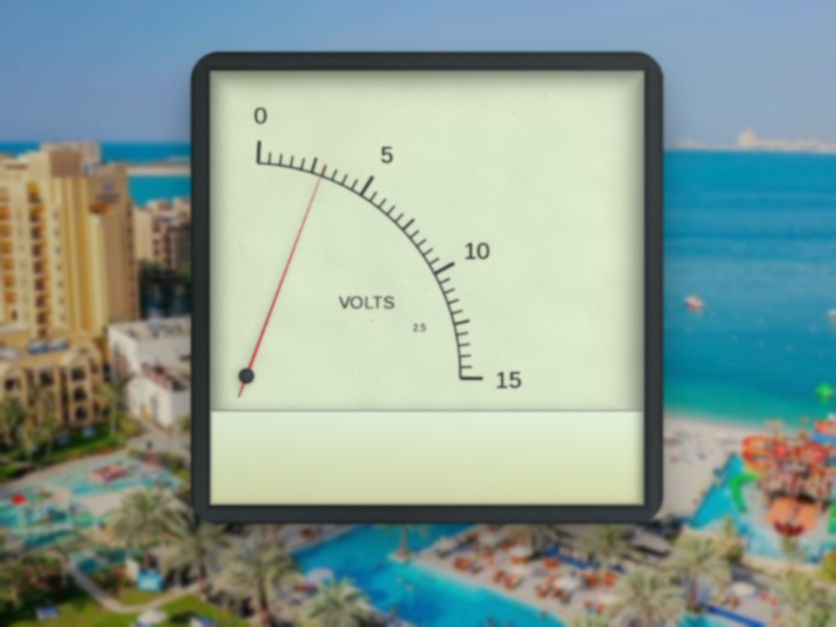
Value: V 3
